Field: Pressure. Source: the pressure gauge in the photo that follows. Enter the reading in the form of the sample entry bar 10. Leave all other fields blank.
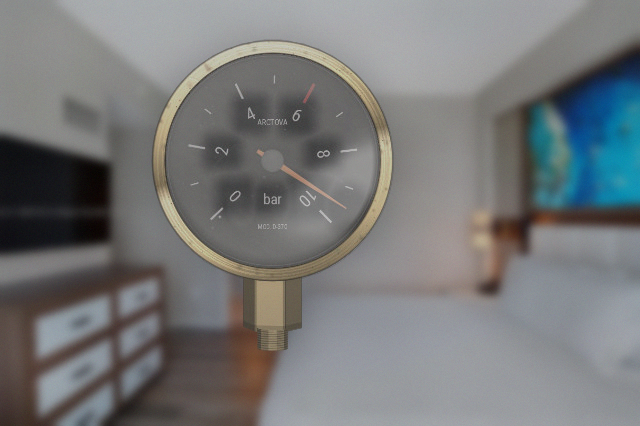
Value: bar 9.5
